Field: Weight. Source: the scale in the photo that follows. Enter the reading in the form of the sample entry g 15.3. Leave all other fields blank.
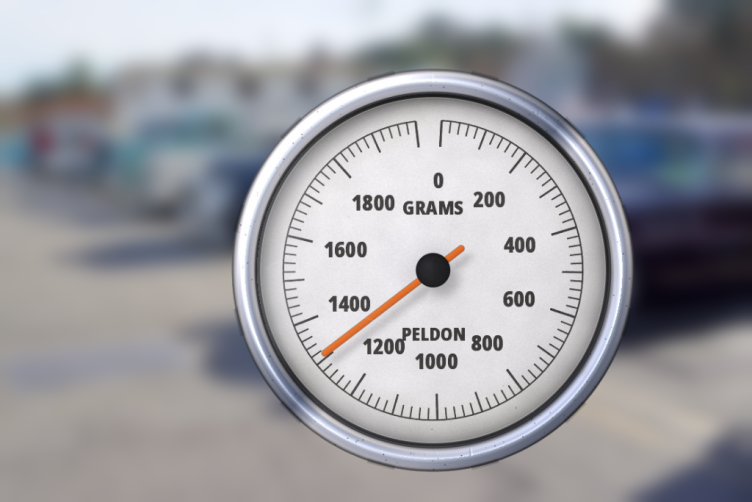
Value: g 1310
